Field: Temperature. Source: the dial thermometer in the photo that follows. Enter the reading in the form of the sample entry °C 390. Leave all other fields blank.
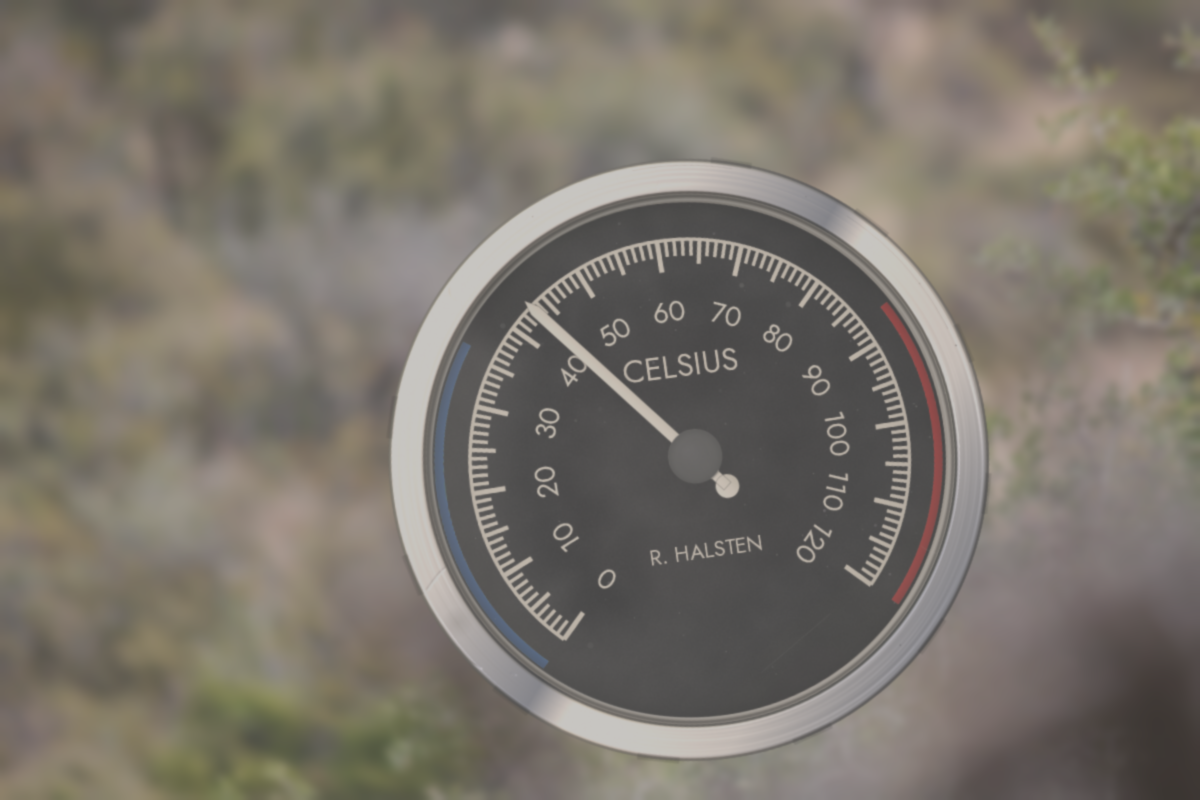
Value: °C 43
